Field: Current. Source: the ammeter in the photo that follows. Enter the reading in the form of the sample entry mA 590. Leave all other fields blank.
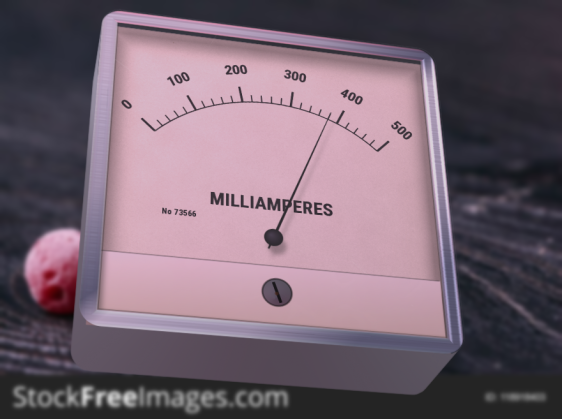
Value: mA 380
